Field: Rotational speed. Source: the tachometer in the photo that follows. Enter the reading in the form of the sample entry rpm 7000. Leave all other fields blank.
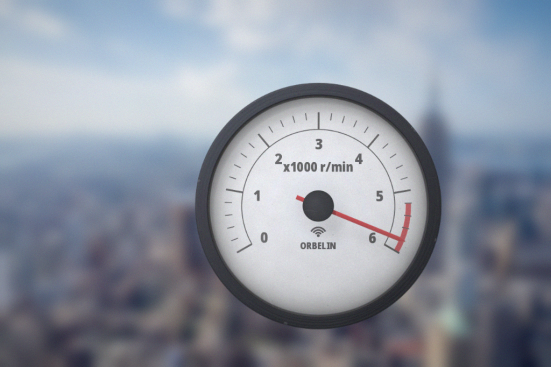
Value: rpm 5800
